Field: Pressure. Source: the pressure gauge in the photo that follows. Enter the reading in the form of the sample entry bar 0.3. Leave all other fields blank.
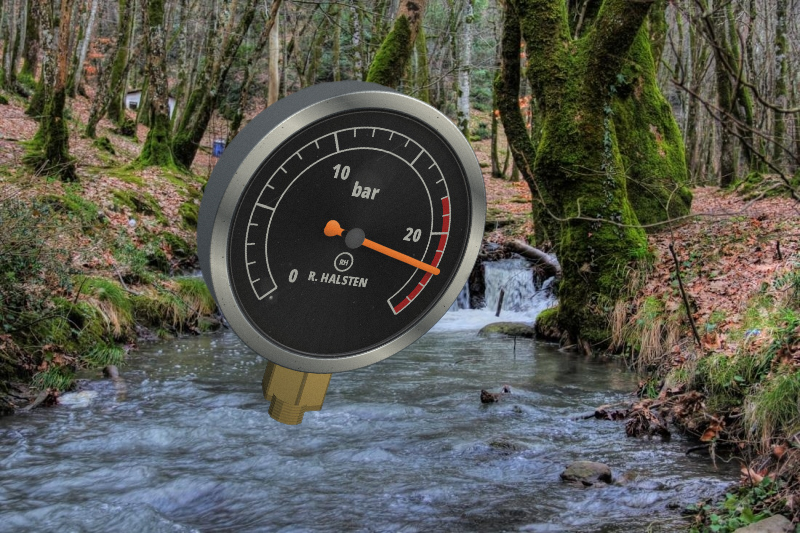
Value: bar 22
